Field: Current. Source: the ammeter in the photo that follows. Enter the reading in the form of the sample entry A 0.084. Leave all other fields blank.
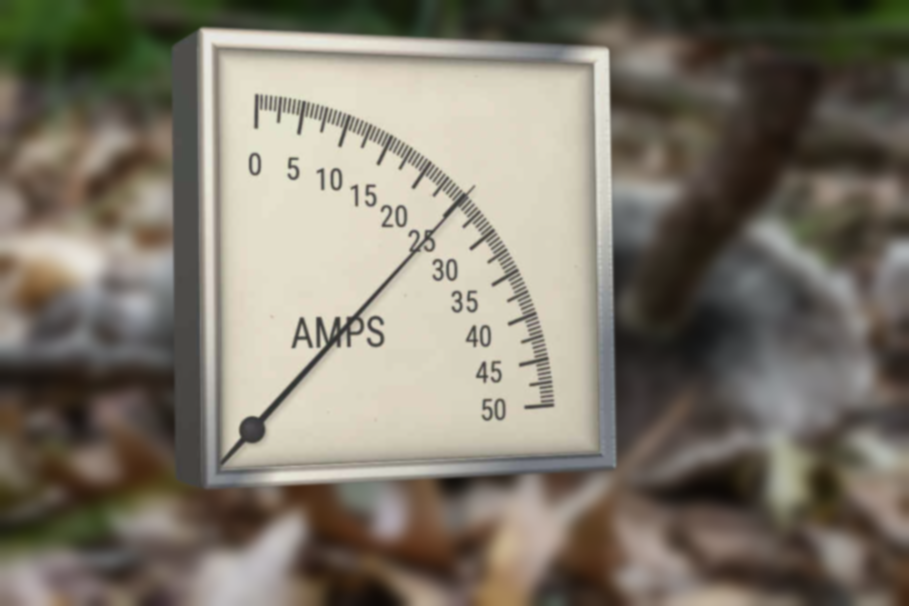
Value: A 25
